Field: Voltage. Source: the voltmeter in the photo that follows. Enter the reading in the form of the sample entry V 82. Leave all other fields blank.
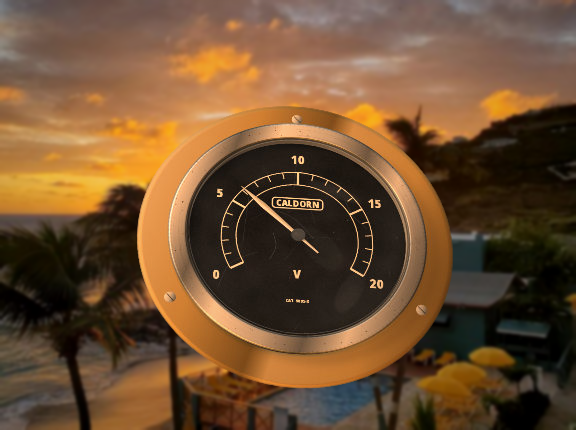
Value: V 6
